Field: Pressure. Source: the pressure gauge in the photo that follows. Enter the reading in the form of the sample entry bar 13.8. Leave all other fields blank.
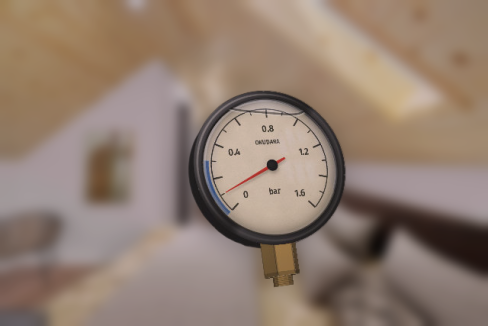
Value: bar 0.1
